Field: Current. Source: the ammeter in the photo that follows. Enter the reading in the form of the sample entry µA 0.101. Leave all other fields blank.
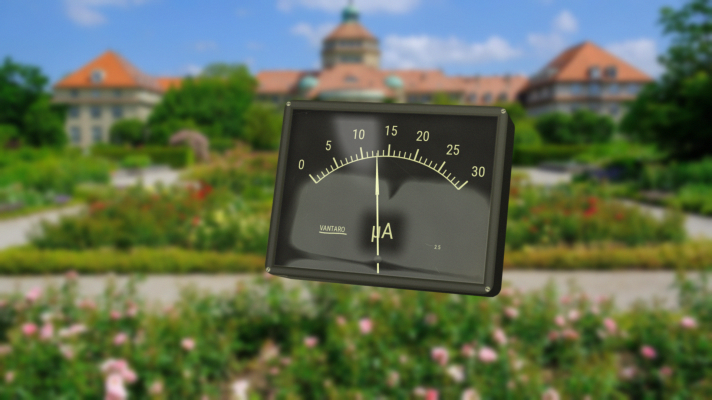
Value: µA 13
